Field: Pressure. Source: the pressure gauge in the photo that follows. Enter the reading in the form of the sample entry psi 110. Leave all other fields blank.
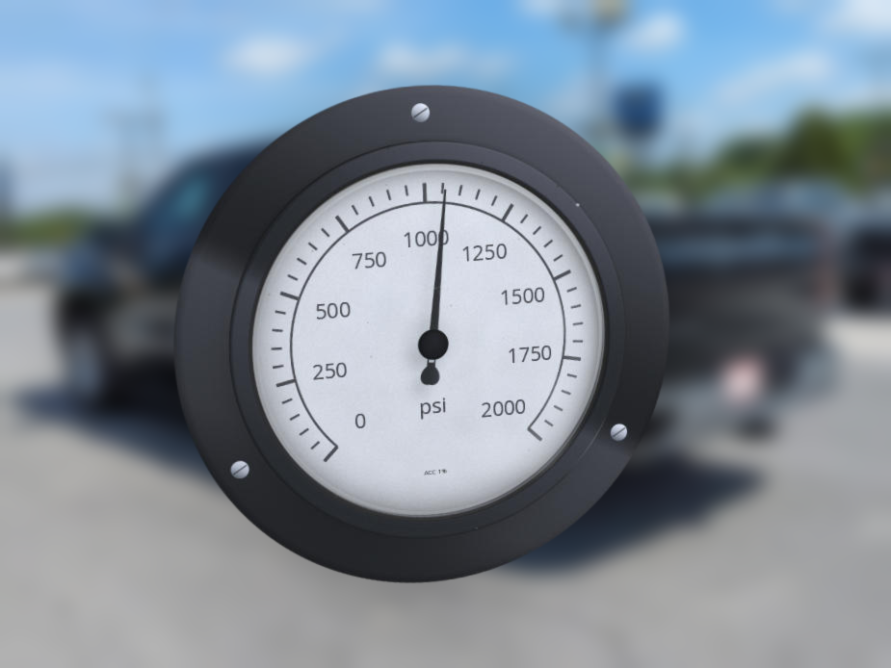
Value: psi 1050
